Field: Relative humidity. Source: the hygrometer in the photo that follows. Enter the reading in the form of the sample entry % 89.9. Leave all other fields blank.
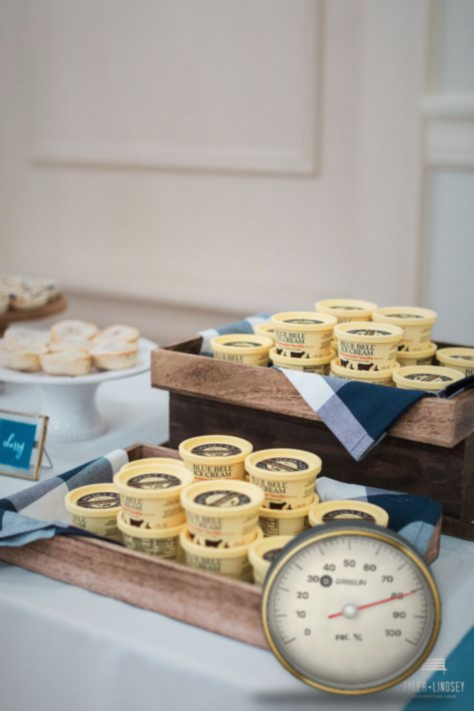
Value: % 80
